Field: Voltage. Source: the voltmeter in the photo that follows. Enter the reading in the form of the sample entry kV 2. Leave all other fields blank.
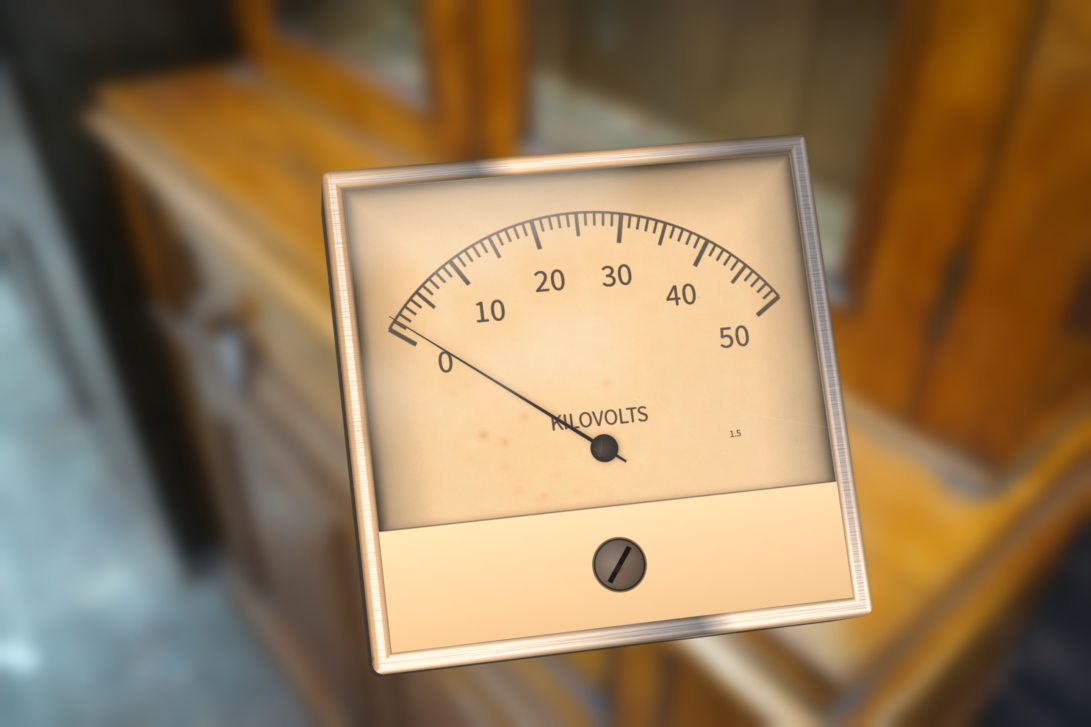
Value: kV 1
